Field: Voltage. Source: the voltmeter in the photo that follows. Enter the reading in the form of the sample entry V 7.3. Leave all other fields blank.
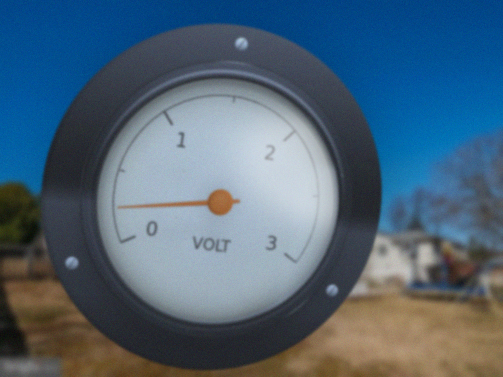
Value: V 0.25
